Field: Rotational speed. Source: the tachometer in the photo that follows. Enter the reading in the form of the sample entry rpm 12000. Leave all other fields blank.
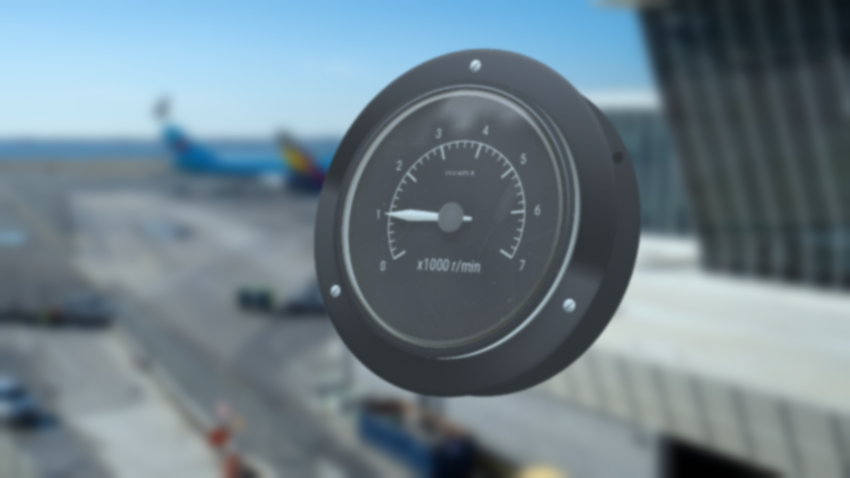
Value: rpm 1000
